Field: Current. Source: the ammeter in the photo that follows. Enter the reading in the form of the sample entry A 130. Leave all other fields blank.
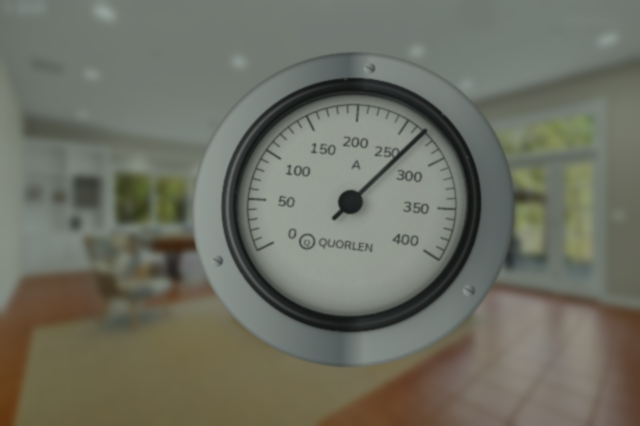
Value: A 270
